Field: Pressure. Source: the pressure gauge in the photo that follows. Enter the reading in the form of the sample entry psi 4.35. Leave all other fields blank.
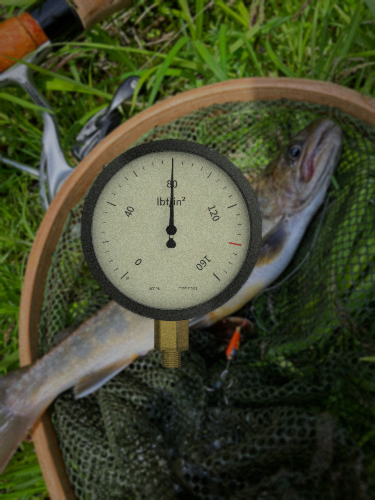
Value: psi 80
